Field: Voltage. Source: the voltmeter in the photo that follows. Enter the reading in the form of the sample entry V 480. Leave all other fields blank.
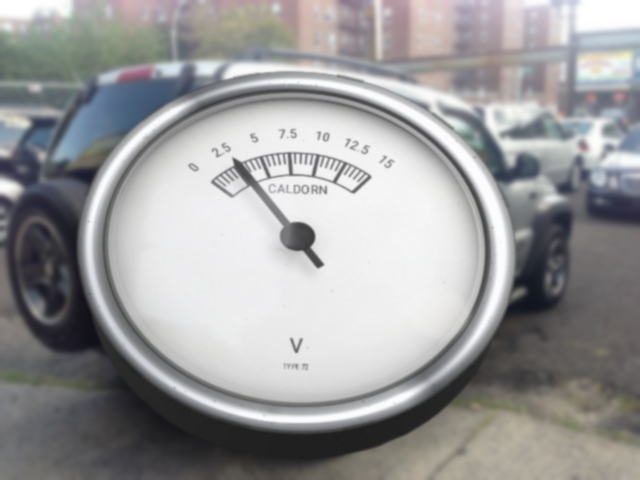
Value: V 2.5
